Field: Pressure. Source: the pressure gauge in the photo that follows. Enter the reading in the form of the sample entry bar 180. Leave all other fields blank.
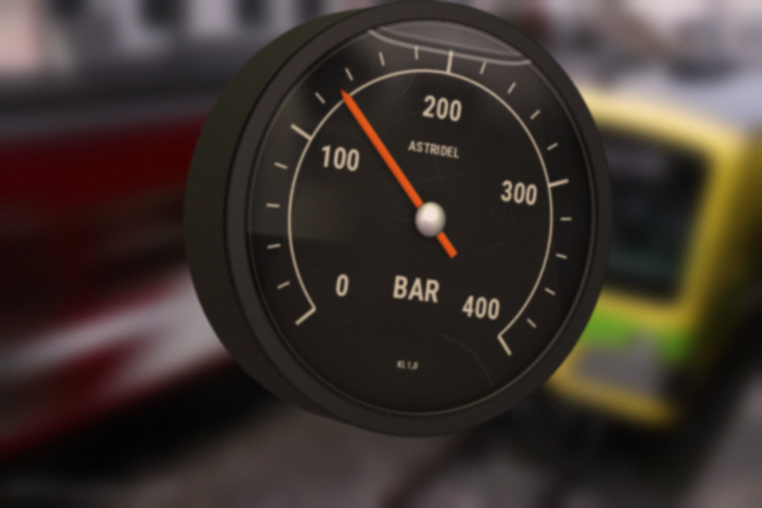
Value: bar 130
